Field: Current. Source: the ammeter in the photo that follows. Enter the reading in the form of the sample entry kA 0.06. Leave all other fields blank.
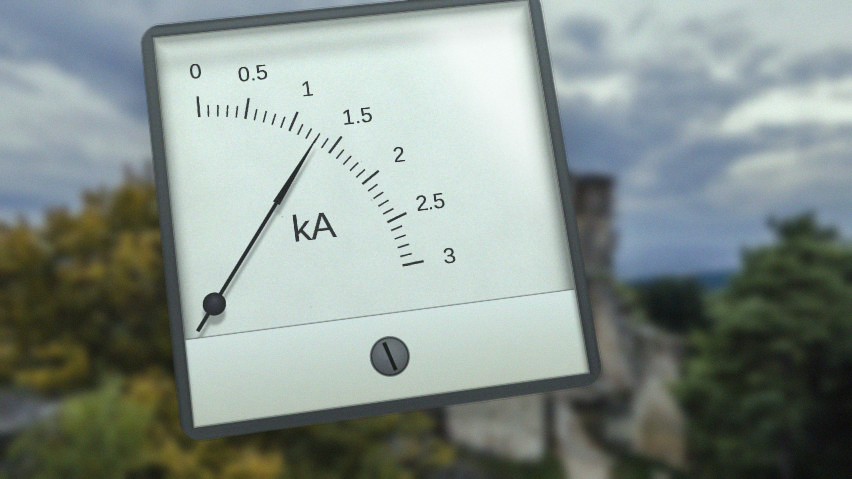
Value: kA 1.3
